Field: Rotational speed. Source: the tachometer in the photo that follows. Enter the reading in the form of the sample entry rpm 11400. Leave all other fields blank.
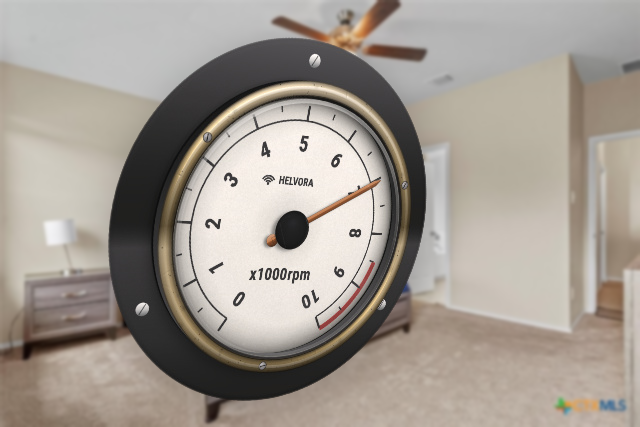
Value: rpm 7000
